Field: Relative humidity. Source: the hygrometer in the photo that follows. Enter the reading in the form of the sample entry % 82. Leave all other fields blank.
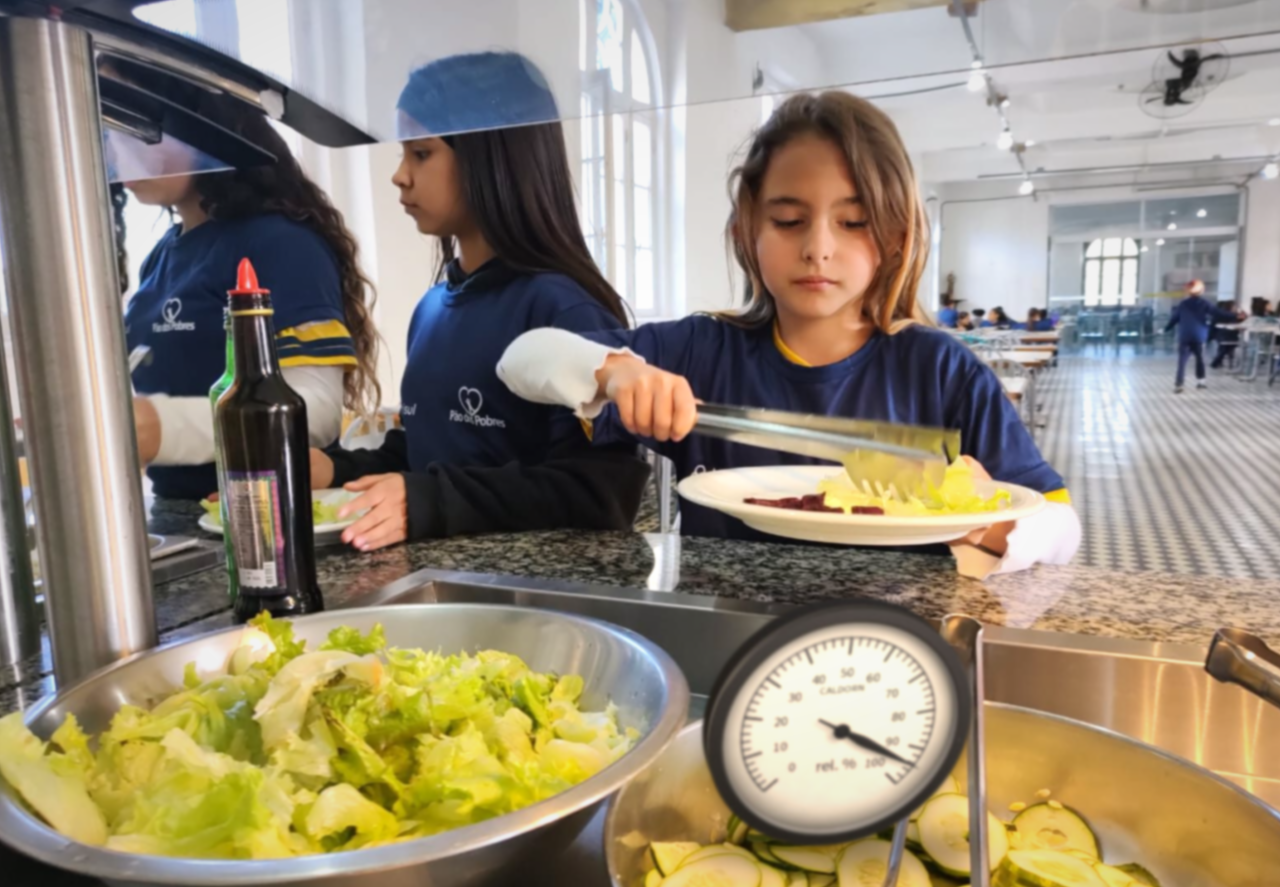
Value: % 94
